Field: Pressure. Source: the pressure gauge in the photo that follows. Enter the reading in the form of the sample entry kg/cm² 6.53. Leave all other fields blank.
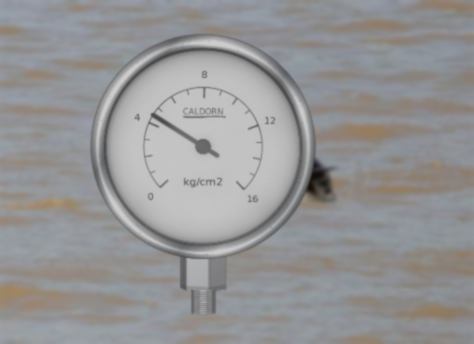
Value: kg/cm² 4.5
